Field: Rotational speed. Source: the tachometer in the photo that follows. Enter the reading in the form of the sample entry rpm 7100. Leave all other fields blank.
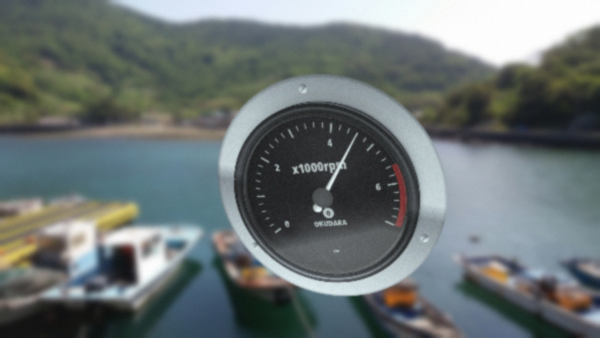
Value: rpm 4600
